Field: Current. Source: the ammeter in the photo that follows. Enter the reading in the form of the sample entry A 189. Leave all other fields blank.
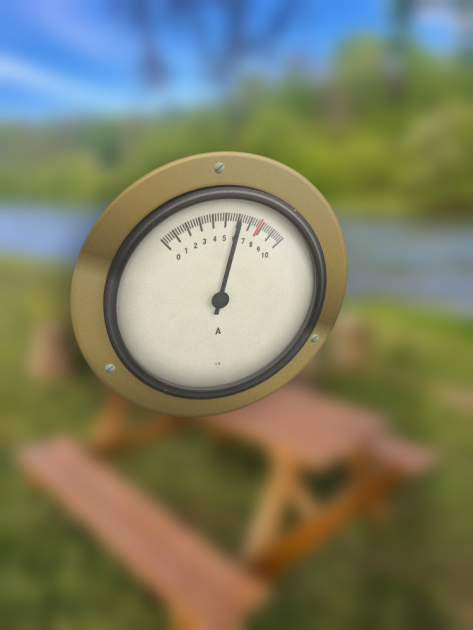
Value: A 6
